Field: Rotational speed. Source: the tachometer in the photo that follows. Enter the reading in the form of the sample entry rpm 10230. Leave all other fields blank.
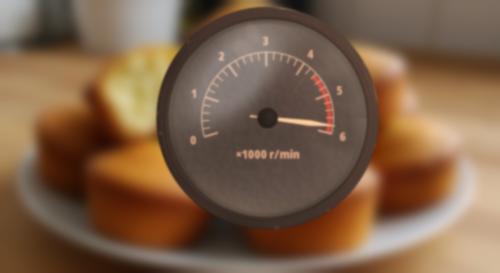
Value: rpm 5800
